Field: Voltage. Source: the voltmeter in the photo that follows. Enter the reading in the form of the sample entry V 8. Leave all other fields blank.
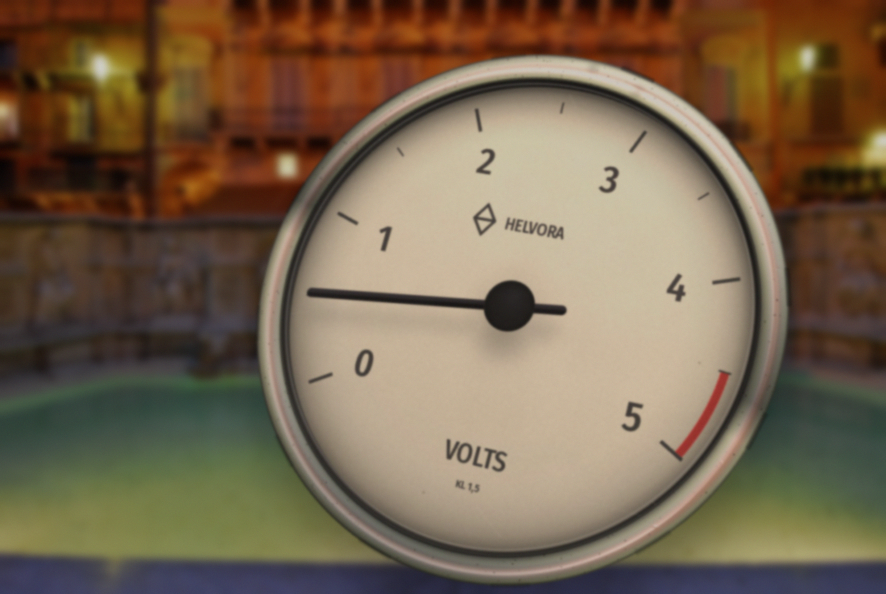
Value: V 0.5
